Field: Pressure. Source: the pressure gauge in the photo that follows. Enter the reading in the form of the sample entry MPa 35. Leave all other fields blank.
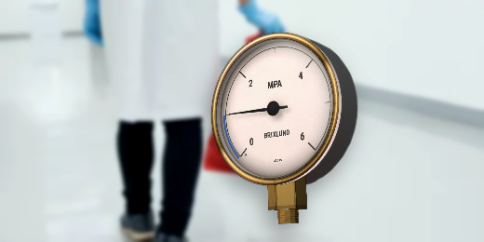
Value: MPa 1
